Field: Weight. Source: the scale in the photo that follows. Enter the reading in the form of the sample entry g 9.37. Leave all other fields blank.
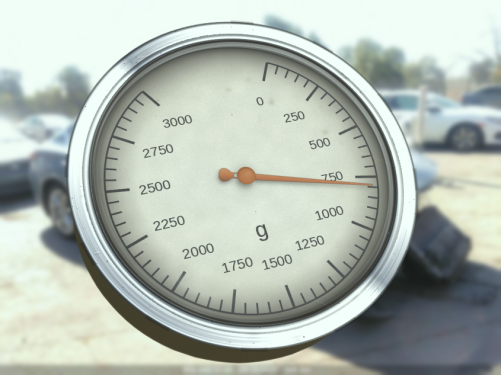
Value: g 800
